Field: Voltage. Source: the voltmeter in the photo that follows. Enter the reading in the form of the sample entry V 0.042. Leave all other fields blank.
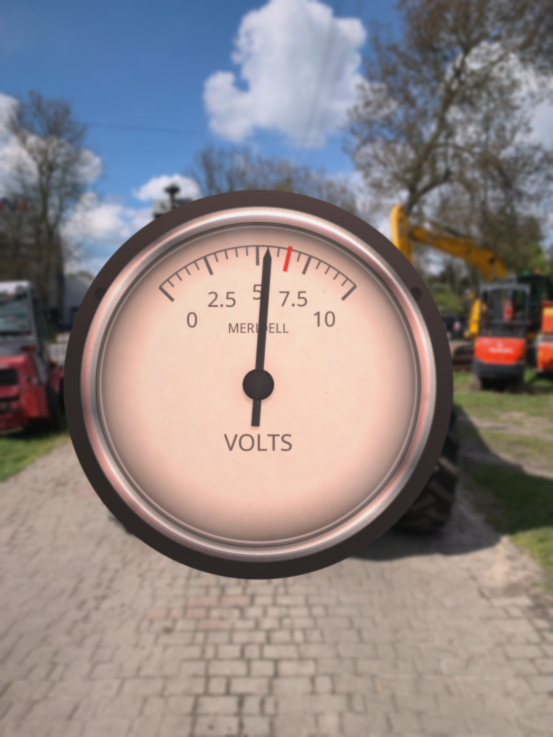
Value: V 5.5
